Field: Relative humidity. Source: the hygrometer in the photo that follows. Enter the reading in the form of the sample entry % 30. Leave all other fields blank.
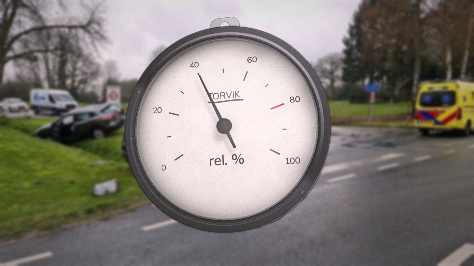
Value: % 40
